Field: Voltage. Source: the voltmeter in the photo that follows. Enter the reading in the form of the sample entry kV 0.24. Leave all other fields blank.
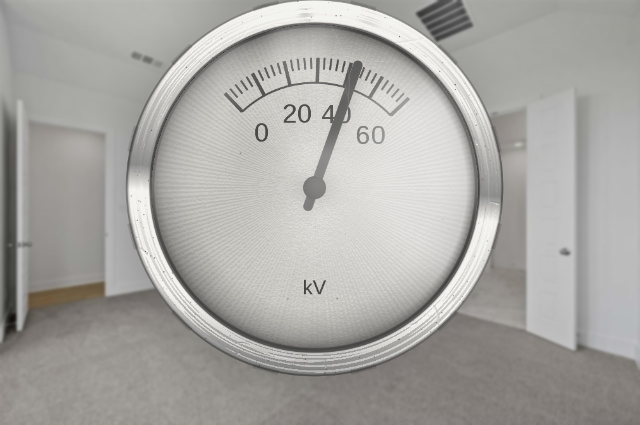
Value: kV 42
